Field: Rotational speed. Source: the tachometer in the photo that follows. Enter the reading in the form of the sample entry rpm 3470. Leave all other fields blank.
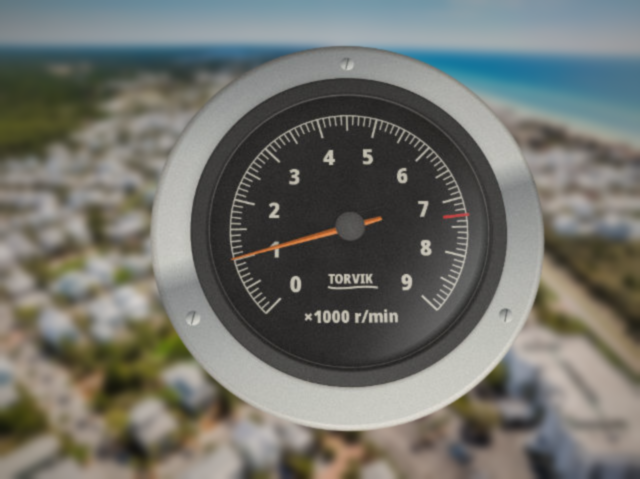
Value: rpm 1000
